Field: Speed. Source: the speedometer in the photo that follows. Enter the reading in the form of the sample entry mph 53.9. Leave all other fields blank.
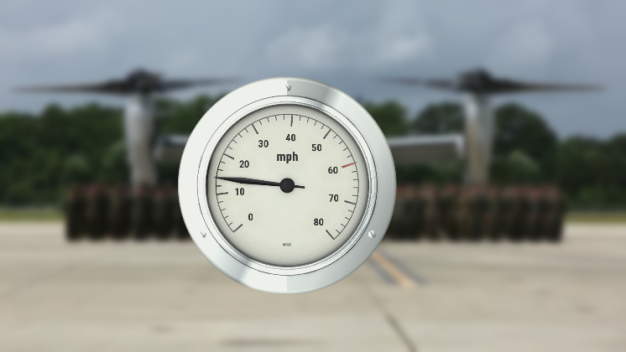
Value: mph 14
